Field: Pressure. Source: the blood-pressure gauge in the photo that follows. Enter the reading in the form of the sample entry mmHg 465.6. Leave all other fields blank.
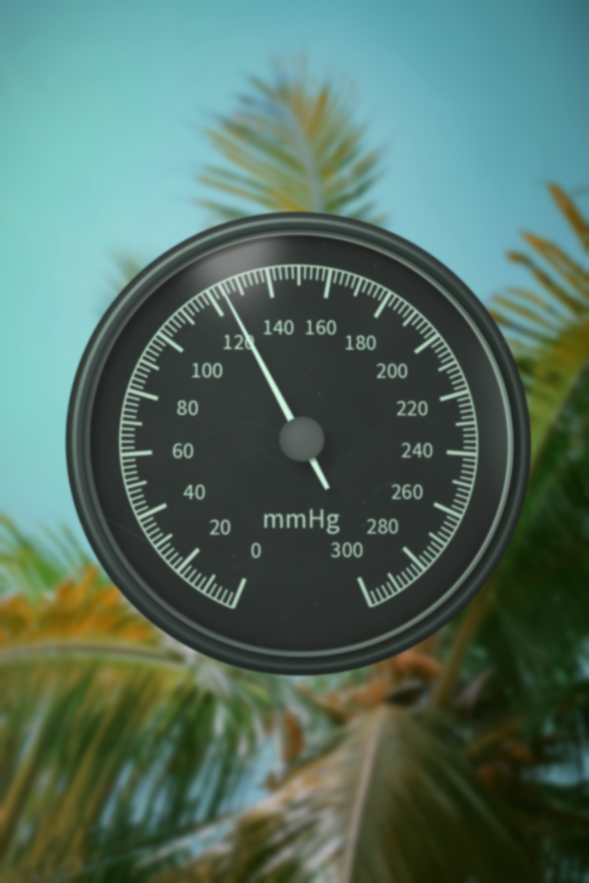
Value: mmHg 124
